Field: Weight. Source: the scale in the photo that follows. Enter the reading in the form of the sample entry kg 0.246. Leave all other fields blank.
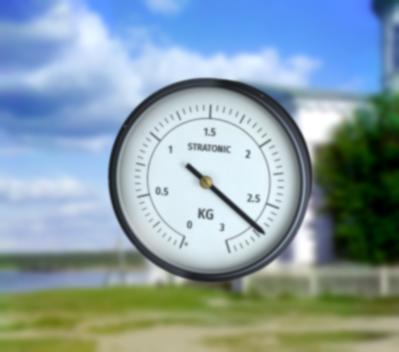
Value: kg 2.7
